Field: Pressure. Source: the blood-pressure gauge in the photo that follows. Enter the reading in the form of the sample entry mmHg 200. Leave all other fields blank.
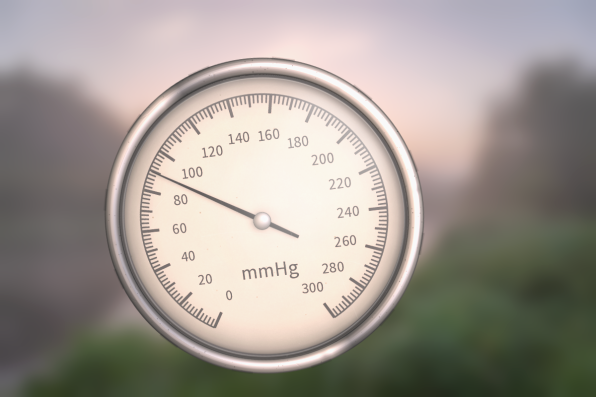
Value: mmHg 90
